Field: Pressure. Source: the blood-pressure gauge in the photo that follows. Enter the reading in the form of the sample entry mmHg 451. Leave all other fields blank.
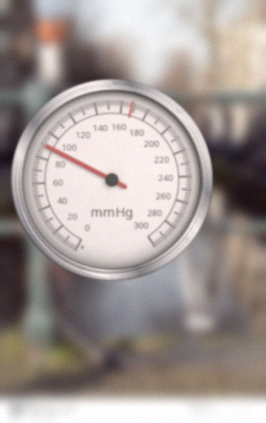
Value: mmHg 90
